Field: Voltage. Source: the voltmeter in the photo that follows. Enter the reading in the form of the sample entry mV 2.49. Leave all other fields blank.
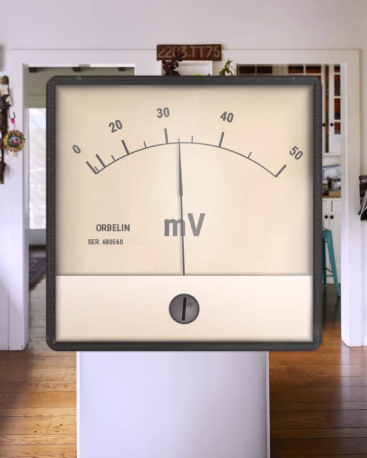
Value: mV 32.5
